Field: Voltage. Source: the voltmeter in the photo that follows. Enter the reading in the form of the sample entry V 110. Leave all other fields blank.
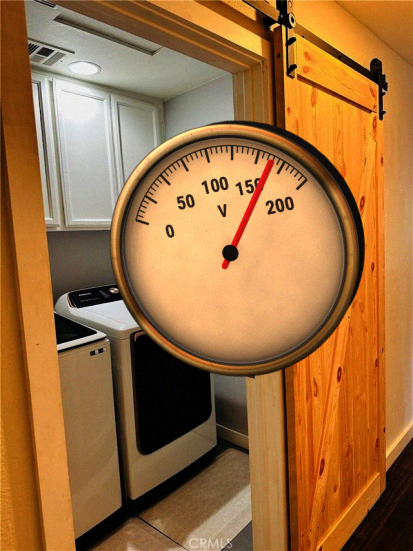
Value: V 165
